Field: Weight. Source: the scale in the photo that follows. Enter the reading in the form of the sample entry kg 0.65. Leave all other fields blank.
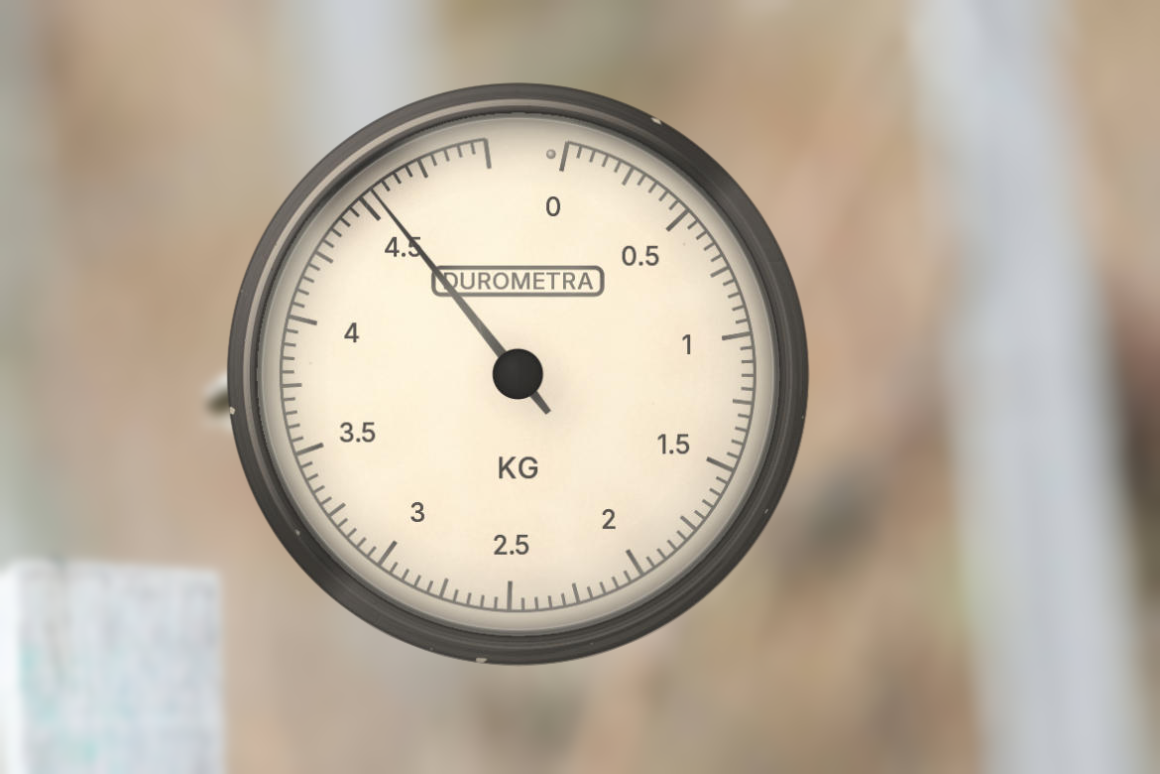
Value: kg 4.55
